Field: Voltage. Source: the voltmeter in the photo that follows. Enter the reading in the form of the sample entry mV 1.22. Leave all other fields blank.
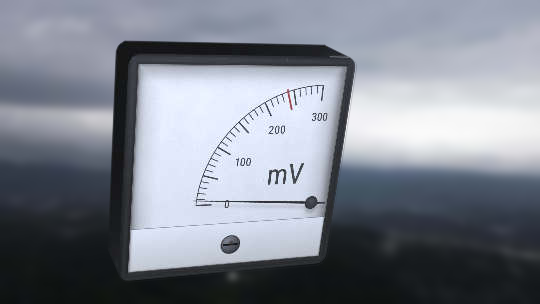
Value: mV 10
